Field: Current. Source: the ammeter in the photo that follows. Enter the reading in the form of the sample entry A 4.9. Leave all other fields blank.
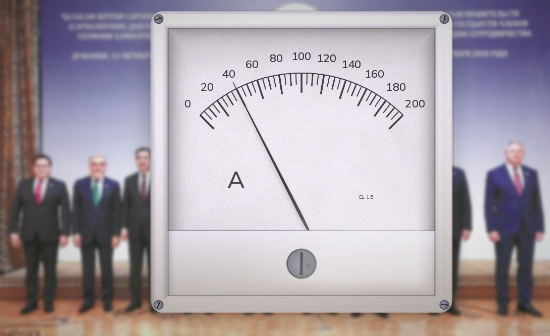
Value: A 40
